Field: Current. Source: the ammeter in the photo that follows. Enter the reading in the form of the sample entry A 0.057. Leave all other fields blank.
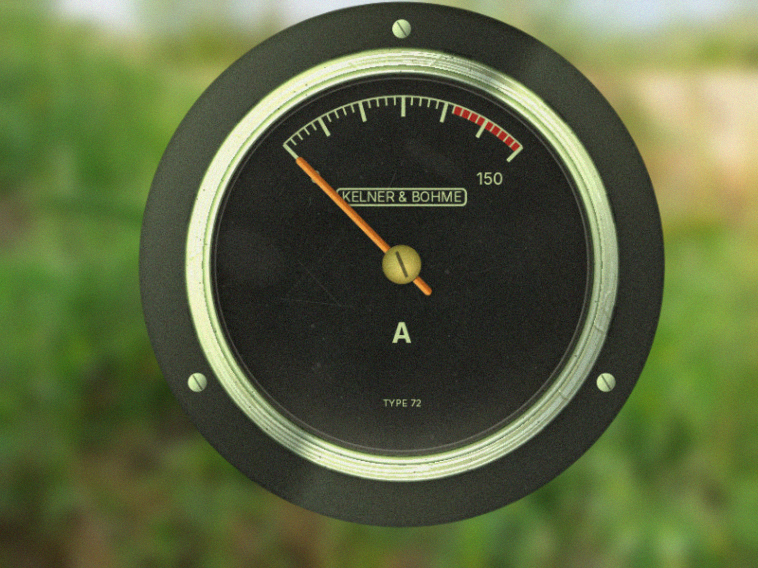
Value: A 0
